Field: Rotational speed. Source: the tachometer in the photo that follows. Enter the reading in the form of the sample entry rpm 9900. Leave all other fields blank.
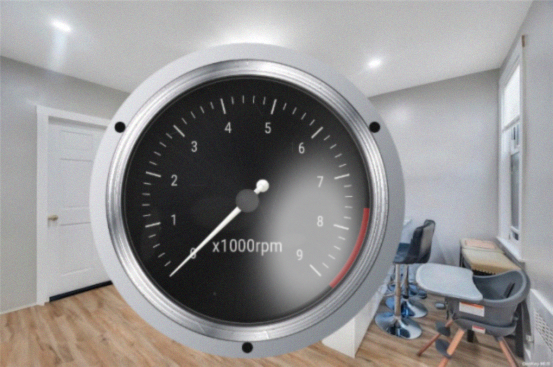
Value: rpm 0
